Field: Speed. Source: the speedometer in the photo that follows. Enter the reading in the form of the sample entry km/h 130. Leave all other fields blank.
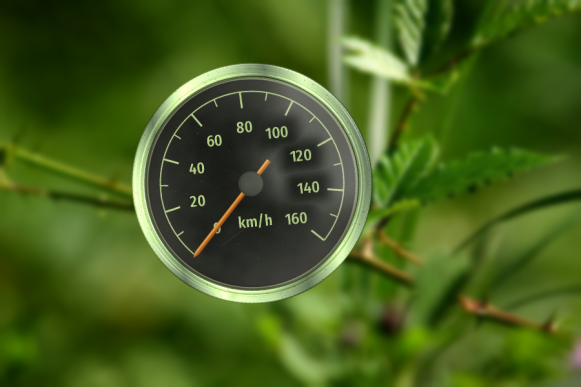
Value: km/h 0
